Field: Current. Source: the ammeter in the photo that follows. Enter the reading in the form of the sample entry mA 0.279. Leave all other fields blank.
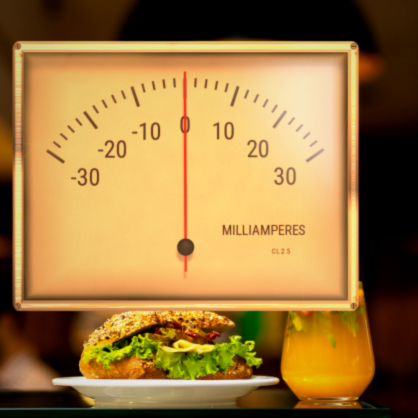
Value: mA 0
